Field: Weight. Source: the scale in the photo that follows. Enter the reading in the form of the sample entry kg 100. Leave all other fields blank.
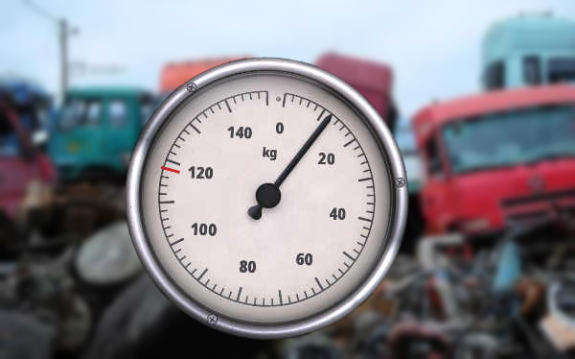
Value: kg 12
